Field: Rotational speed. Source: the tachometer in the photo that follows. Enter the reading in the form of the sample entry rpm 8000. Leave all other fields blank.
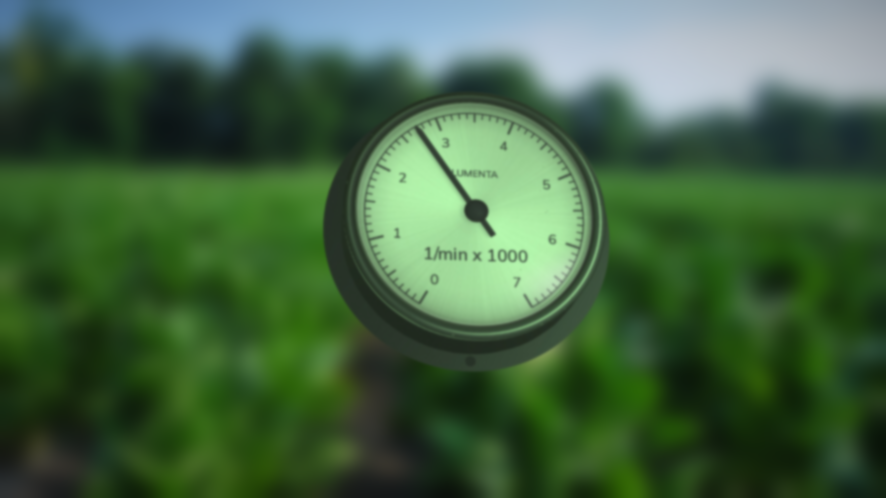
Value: rpm 2700
